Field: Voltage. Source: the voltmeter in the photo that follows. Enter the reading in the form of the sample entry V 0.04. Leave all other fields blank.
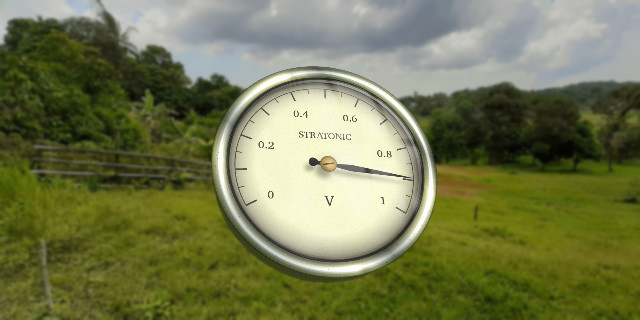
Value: V 0.9
